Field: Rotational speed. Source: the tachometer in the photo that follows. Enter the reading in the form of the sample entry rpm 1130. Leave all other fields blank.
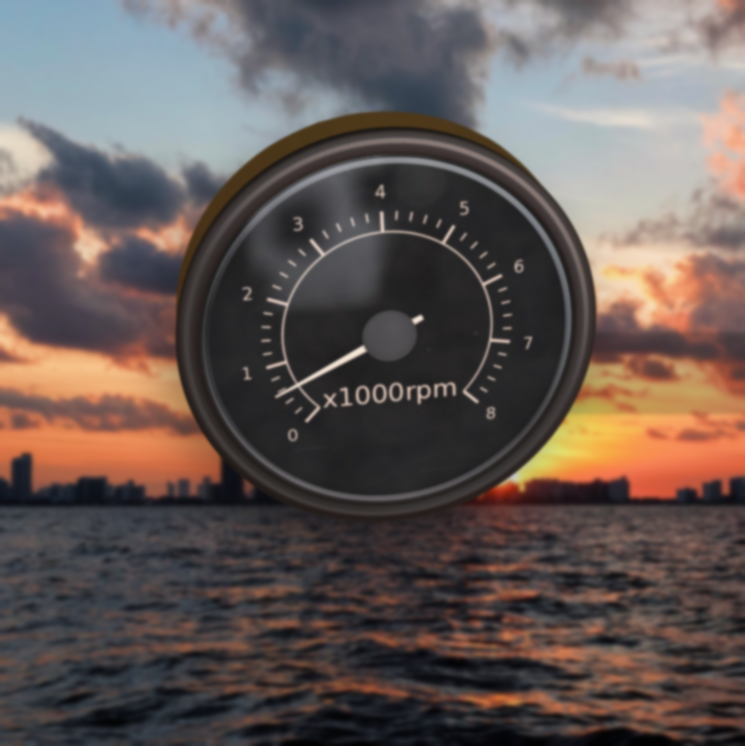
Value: rpm 600
